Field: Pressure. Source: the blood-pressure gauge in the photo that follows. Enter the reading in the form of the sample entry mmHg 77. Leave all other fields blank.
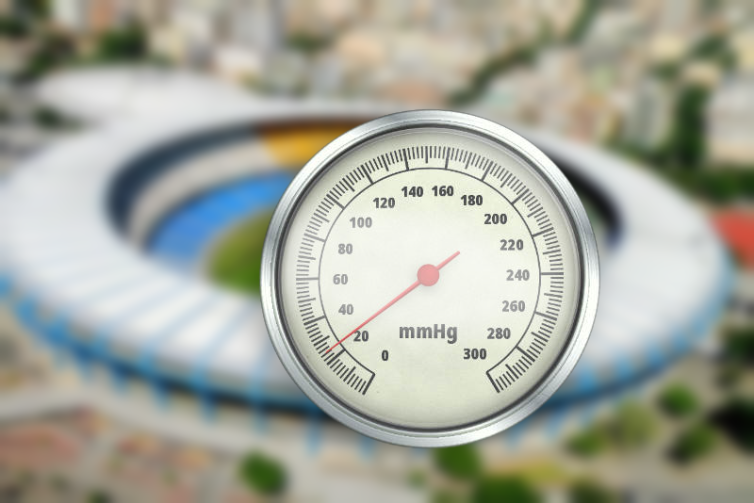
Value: mmHg 24
